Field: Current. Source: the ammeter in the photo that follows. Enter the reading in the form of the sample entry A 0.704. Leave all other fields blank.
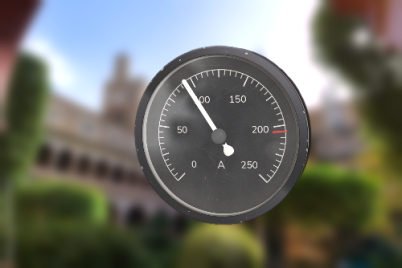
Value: A 95
